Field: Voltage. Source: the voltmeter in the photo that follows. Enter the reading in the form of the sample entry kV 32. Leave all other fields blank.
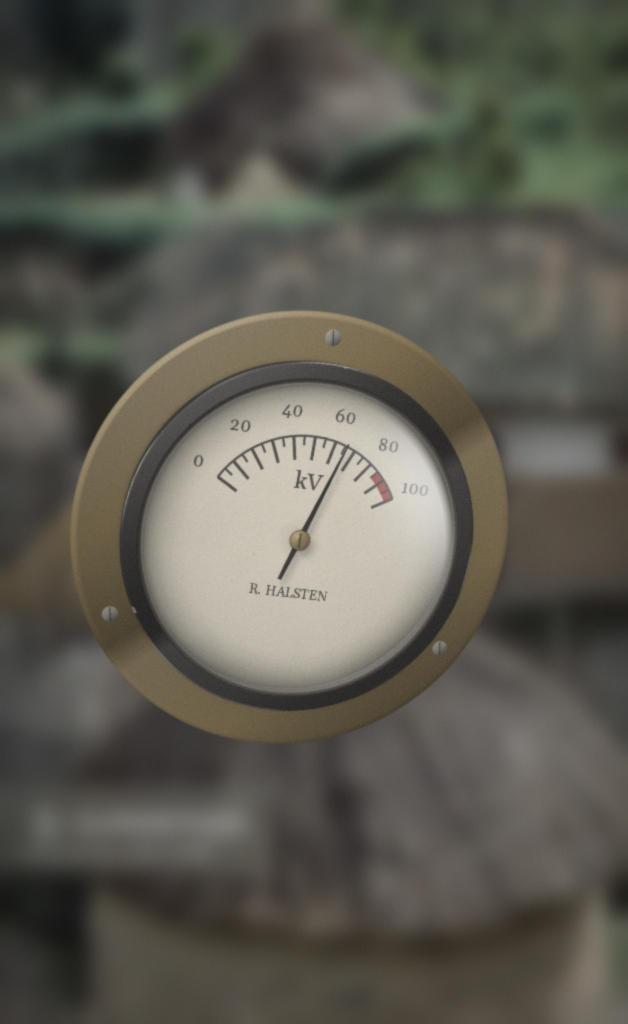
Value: kV 65
